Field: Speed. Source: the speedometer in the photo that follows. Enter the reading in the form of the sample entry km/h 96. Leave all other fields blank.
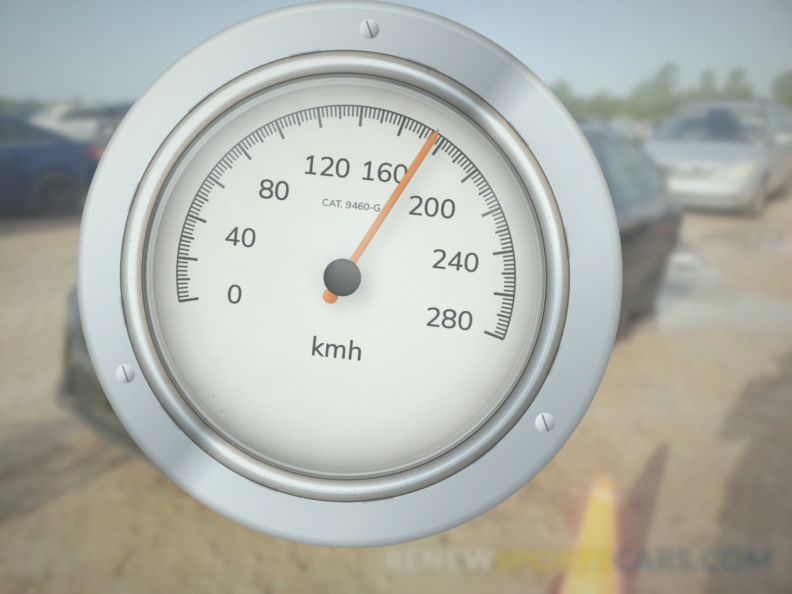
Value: km/h 176
